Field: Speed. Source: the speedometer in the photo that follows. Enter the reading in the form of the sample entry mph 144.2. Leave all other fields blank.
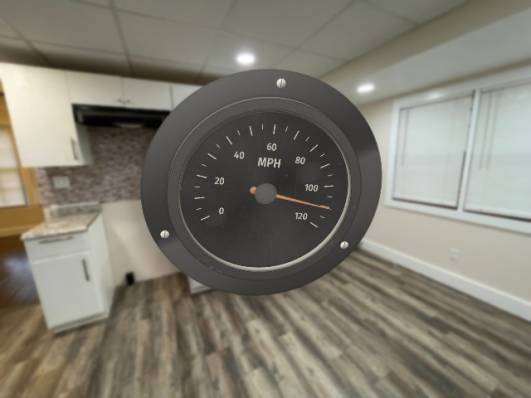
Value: mph 110
